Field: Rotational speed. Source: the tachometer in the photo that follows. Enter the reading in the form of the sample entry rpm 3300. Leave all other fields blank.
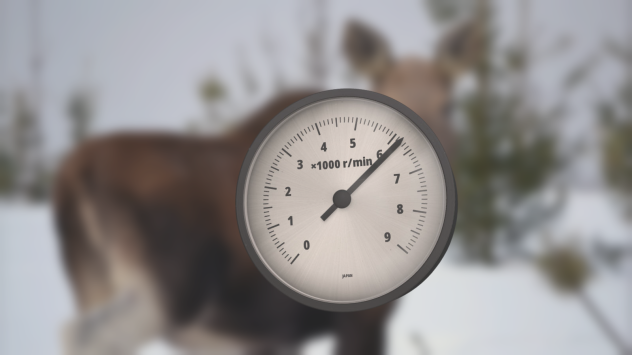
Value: rpm 6200
